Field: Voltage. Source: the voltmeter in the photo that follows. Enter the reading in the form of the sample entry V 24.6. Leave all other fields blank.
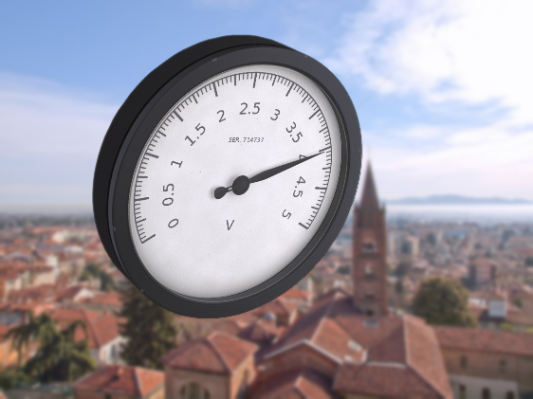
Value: V 4
